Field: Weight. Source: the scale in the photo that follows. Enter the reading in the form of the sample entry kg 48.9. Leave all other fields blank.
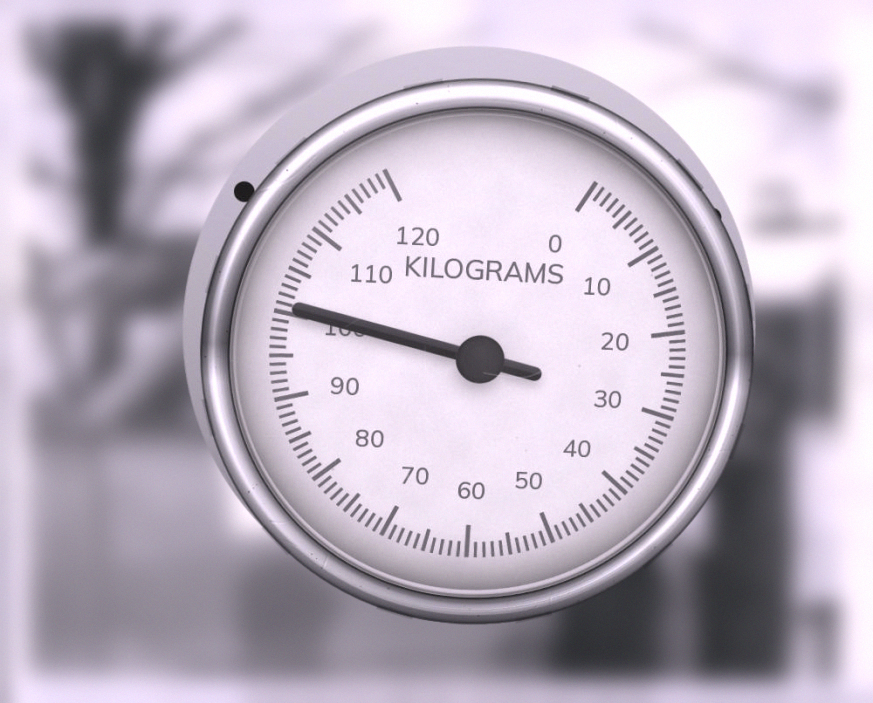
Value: kg 101
